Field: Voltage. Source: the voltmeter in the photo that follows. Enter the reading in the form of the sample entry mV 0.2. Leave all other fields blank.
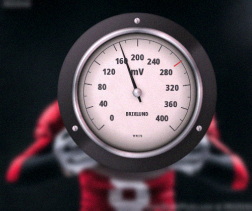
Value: mV 170
